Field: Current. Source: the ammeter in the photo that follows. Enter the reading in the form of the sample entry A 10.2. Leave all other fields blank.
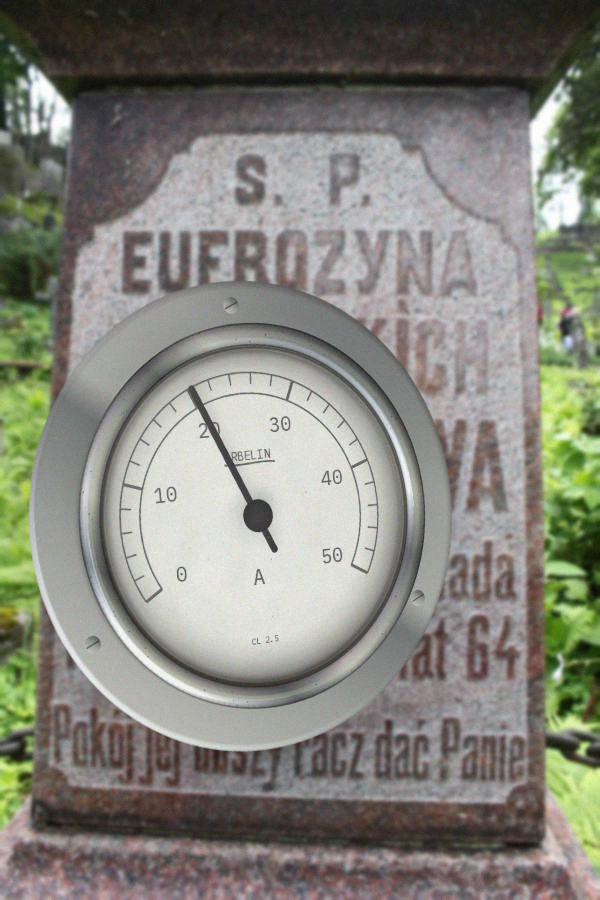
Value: A 20
